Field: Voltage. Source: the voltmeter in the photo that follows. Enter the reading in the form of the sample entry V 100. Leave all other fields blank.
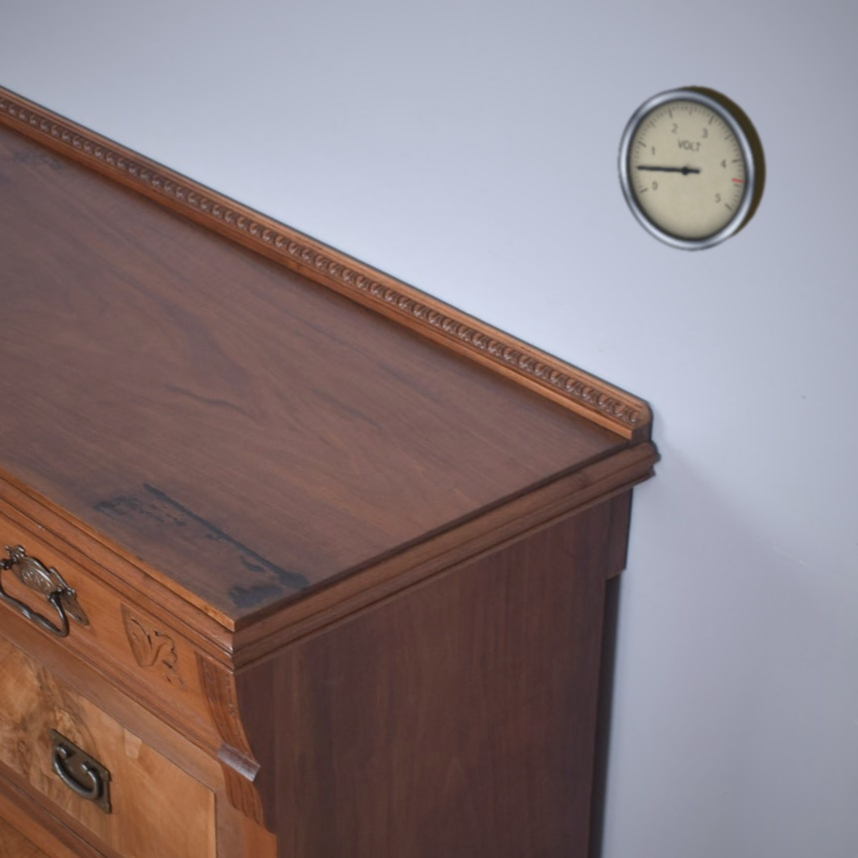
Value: V 0.5
